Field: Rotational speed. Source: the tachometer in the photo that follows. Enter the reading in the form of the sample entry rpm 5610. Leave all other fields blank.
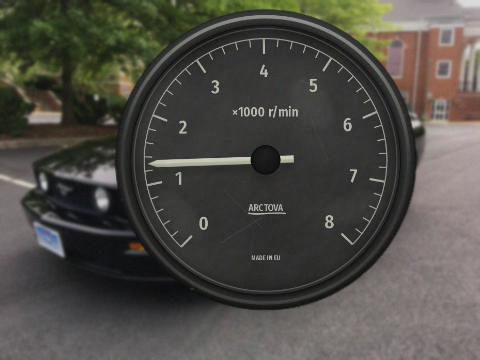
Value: rpm 1300
